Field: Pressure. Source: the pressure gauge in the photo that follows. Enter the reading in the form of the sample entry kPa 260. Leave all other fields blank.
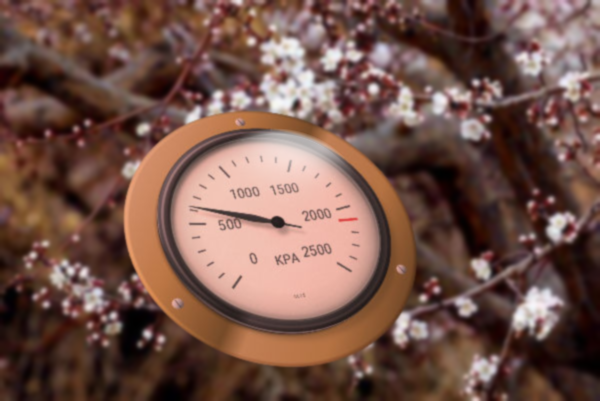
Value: kPa 600
